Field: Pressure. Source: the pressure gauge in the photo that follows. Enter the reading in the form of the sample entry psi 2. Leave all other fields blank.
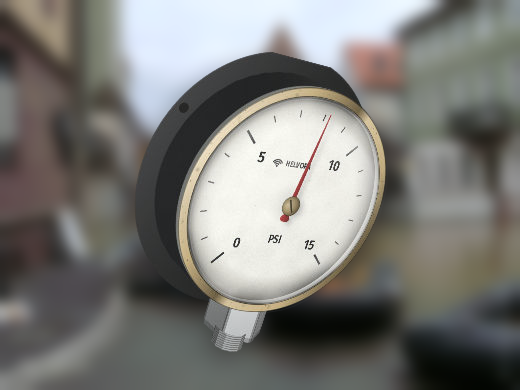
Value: psi 8
